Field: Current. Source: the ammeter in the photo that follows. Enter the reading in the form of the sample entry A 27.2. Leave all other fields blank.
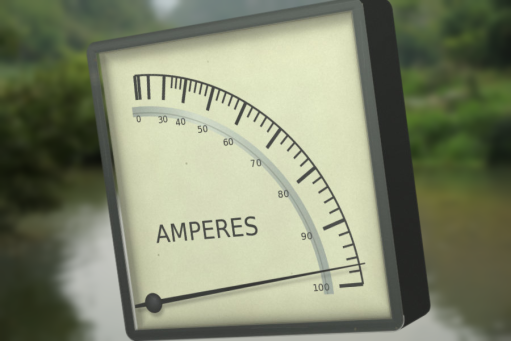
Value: A 97
